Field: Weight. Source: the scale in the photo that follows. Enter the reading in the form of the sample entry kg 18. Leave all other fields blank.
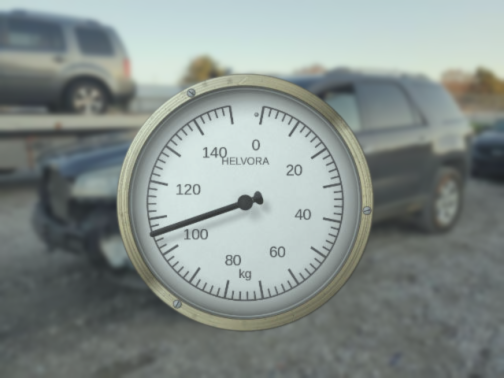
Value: kg 106
